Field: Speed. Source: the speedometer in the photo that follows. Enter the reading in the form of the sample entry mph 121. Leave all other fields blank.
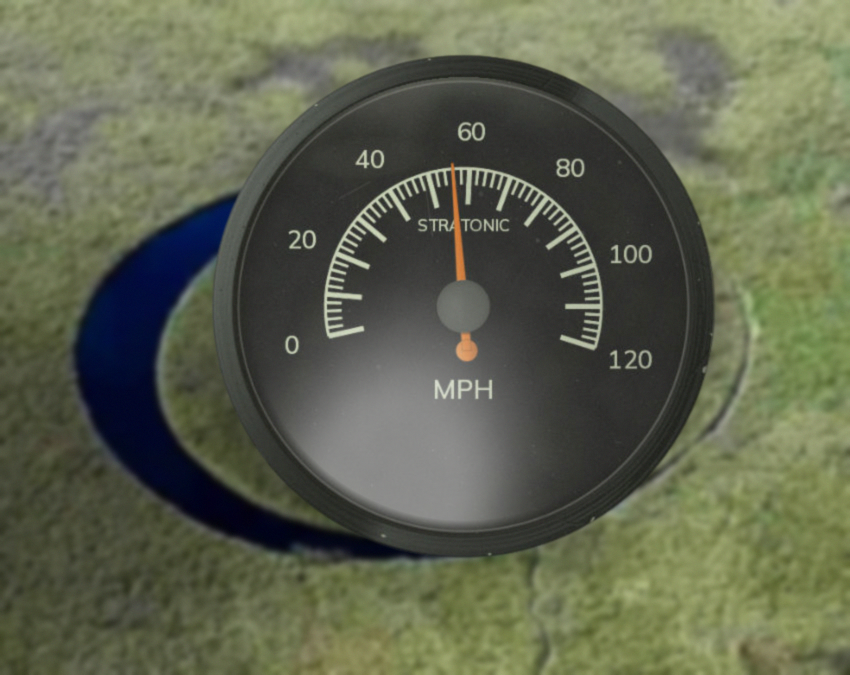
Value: mph 56
